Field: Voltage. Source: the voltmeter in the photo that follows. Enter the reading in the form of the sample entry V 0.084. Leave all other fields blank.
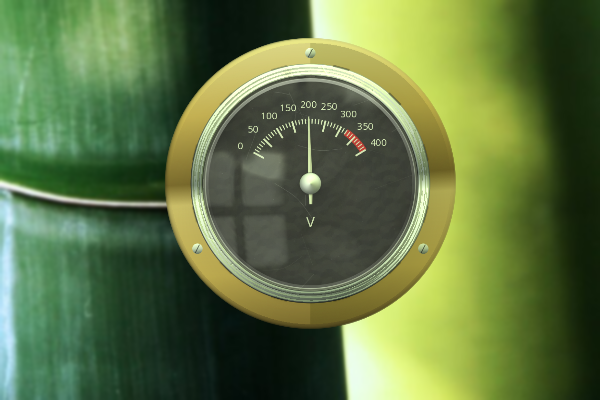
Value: V 200
